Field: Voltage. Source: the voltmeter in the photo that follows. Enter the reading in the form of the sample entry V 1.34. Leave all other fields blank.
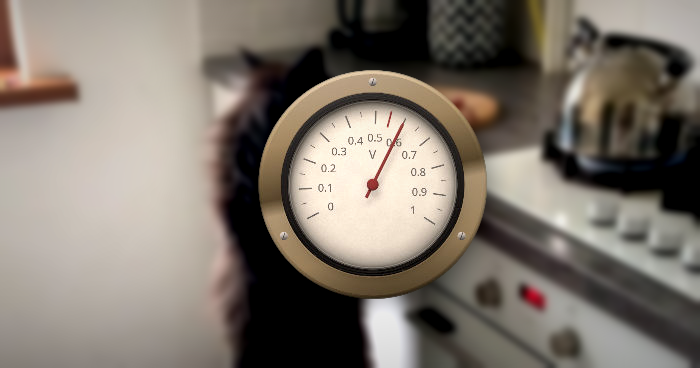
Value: V 0.6
